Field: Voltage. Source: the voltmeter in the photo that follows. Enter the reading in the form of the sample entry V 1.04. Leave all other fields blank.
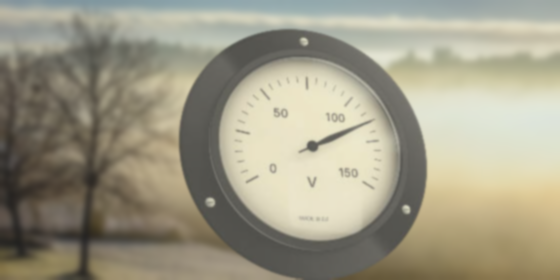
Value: V 115
